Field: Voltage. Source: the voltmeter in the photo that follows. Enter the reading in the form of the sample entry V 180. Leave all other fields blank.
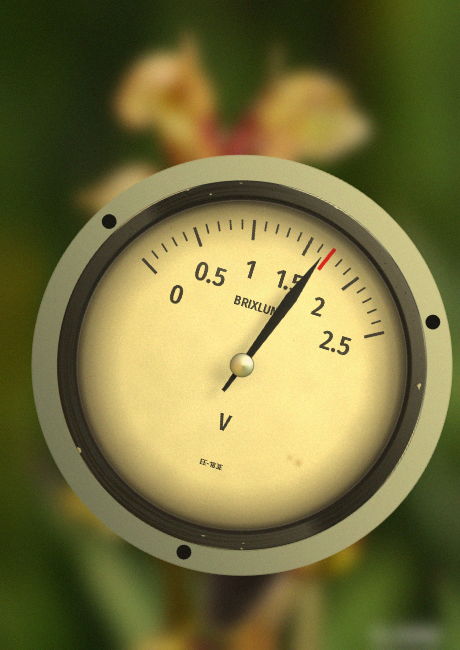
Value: V 1.65
